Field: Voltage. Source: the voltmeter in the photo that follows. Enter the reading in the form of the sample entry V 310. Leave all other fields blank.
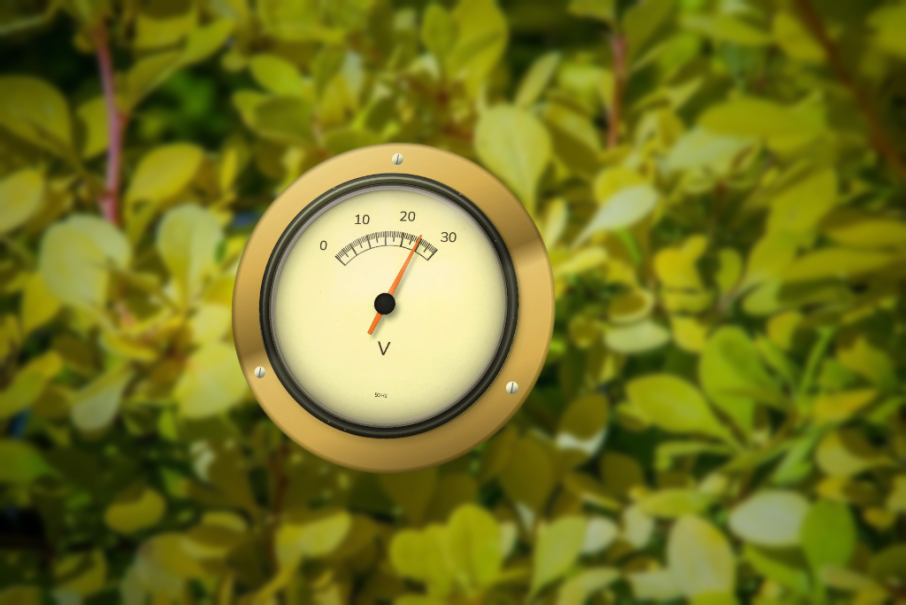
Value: V 25
